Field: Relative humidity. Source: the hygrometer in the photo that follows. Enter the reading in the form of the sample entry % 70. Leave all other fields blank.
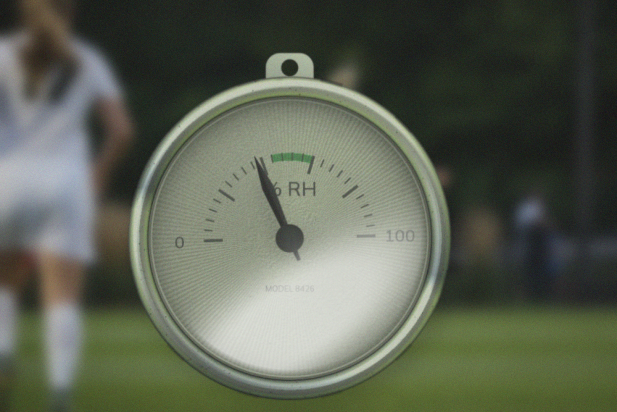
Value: % 38
